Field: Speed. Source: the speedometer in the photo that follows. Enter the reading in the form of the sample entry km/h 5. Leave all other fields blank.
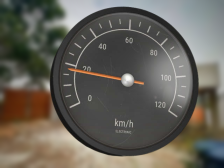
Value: km/h 17.5
